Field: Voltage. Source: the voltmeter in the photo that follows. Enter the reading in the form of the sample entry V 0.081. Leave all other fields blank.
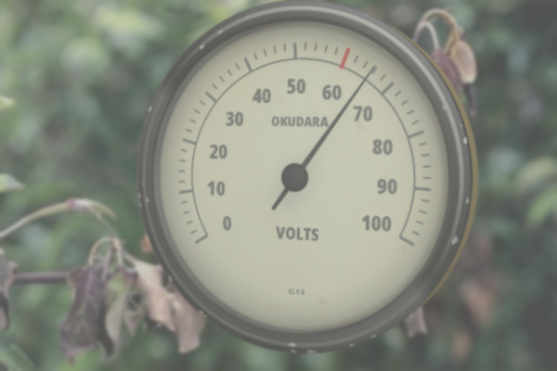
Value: V 66
